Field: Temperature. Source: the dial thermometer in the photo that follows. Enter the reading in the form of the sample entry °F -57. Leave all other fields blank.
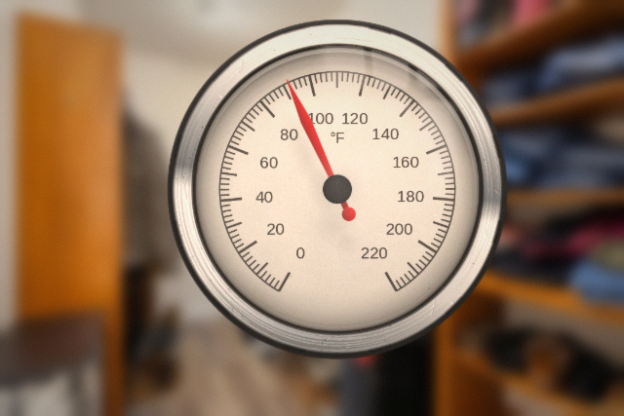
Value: °F 92
